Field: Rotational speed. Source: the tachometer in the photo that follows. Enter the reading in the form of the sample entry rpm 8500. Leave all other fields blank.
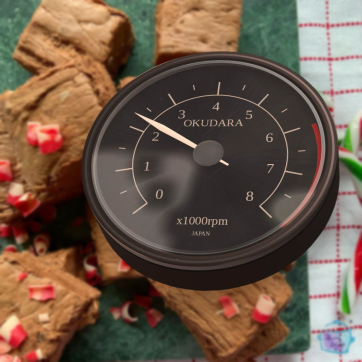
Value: rpm 2250
